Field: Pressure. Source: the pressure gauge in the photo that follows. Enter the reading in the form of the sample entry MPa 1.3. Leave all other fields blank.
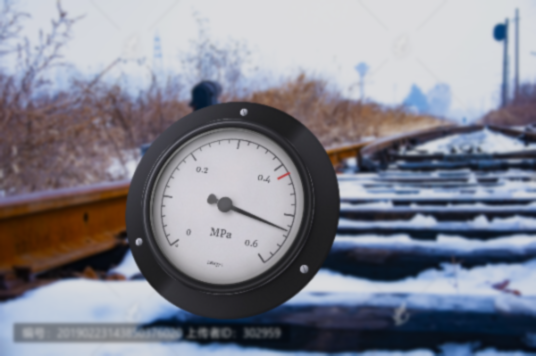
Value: MPa 0.53
